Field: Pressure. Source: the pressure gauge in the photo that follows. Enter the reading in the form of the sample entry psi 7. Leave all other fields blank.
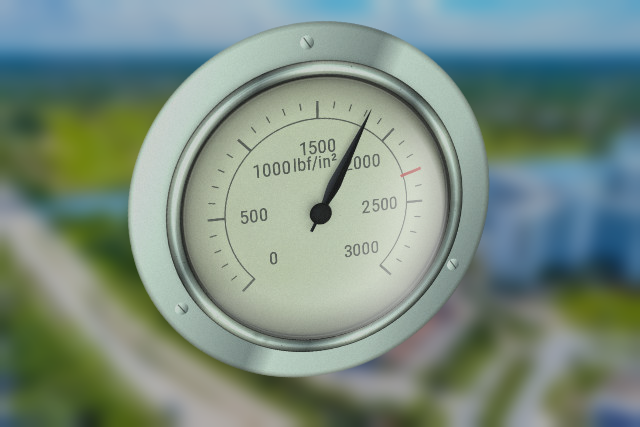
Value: psi 1800
